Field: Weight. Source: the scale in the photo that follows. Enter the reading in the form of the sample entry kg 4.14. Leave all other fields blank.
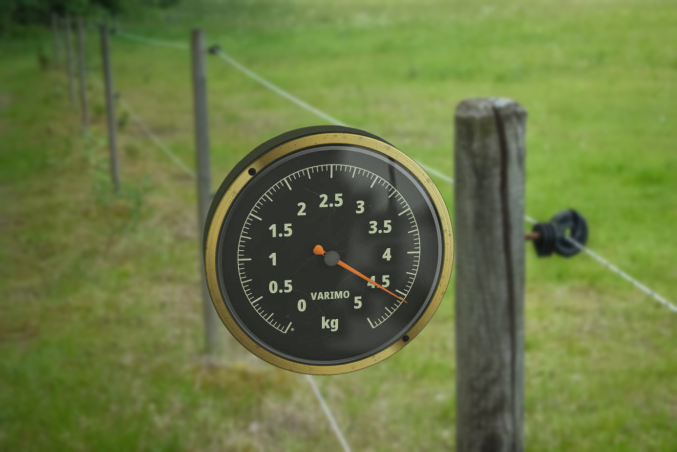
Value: kg 4.55
